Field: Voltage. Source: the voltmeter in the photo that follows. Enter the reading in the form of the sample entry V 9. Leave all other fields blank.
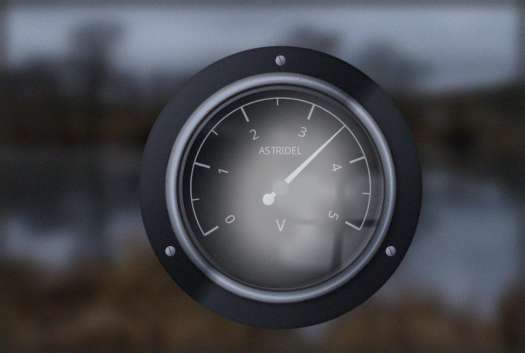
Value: V 3.5
